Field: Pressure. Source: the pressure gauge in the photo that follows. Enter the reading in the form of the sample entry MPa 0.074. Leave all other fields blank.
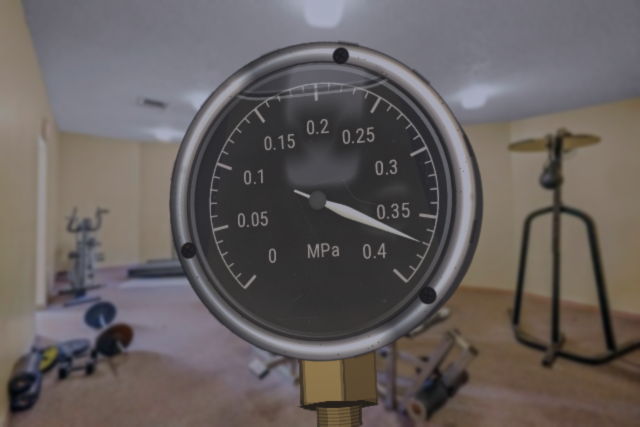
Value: MPa 0.37
